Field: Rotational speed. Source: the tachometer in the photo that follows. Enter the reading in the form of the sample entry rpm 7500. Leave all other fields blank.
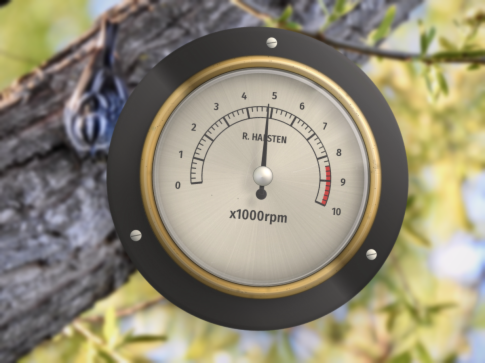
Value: rpm 4800
